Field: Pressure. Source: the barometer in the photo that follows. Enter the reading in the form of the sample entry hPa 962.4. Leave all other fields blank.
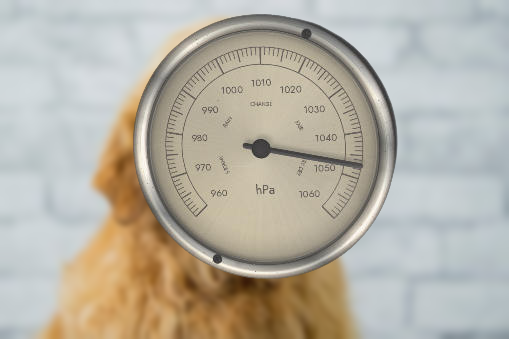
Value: hPa 1047
